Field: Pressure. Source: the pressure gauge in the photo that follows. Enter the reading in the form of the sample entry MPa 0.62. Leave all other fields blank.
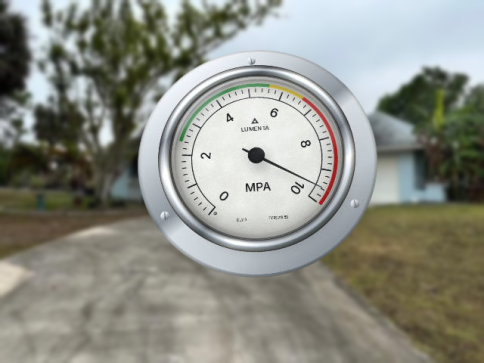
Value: MPa 9.6
